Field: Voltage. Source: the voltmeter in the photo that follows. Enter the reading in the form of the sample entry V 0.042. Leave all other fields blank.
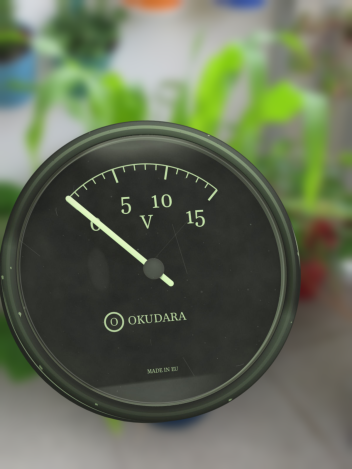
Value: V 0
